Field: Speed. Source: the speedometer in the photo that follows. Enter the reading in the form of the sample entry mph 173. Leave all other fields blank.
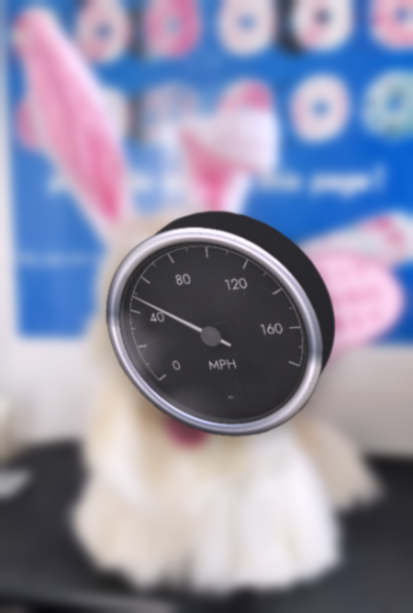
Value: mph 50
